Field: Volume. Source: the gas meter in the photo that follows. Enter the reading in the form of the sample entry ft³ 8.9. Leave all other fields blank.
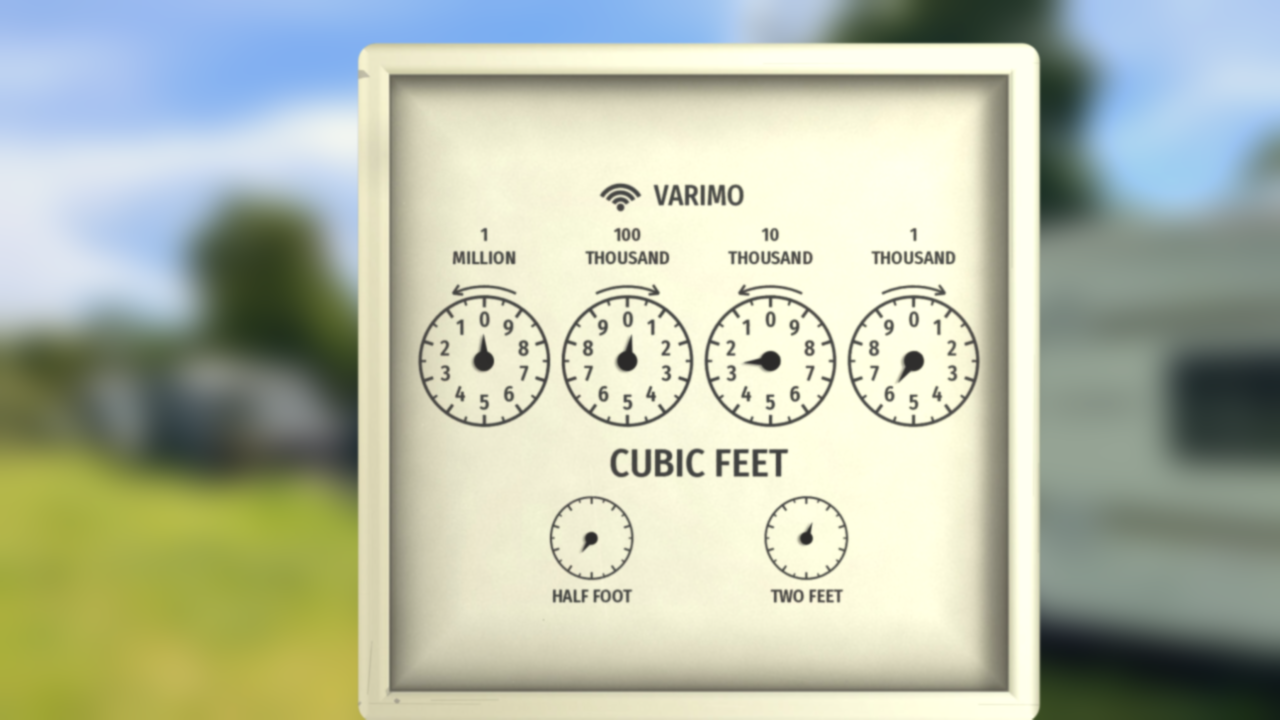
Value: ft³ 2600
